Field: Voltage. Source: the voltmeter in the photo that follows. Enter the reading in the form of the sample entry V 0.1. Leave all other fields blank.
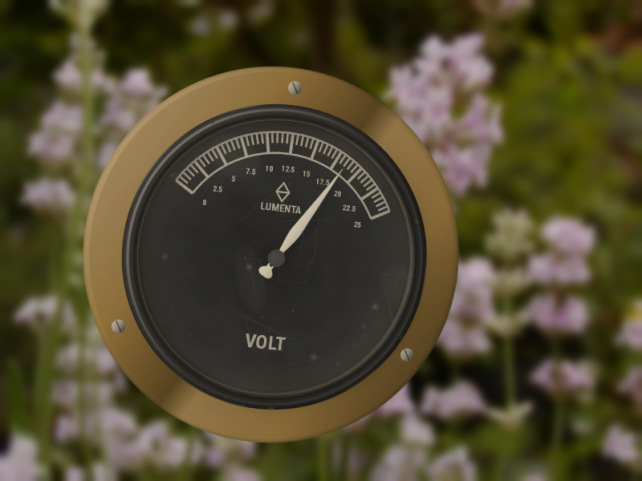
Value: V 18.5
